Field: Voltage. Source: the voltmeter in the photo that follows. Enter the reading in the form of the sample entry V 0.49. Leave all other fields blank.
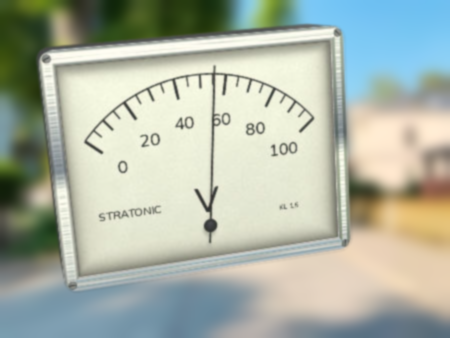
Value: V 55
